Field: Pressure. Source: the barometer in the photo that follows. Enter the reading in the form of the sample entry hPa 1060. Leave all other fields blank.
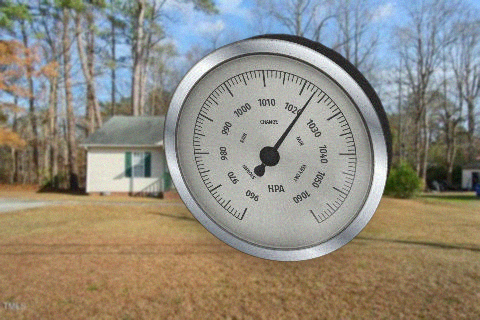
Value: hPa 1023
